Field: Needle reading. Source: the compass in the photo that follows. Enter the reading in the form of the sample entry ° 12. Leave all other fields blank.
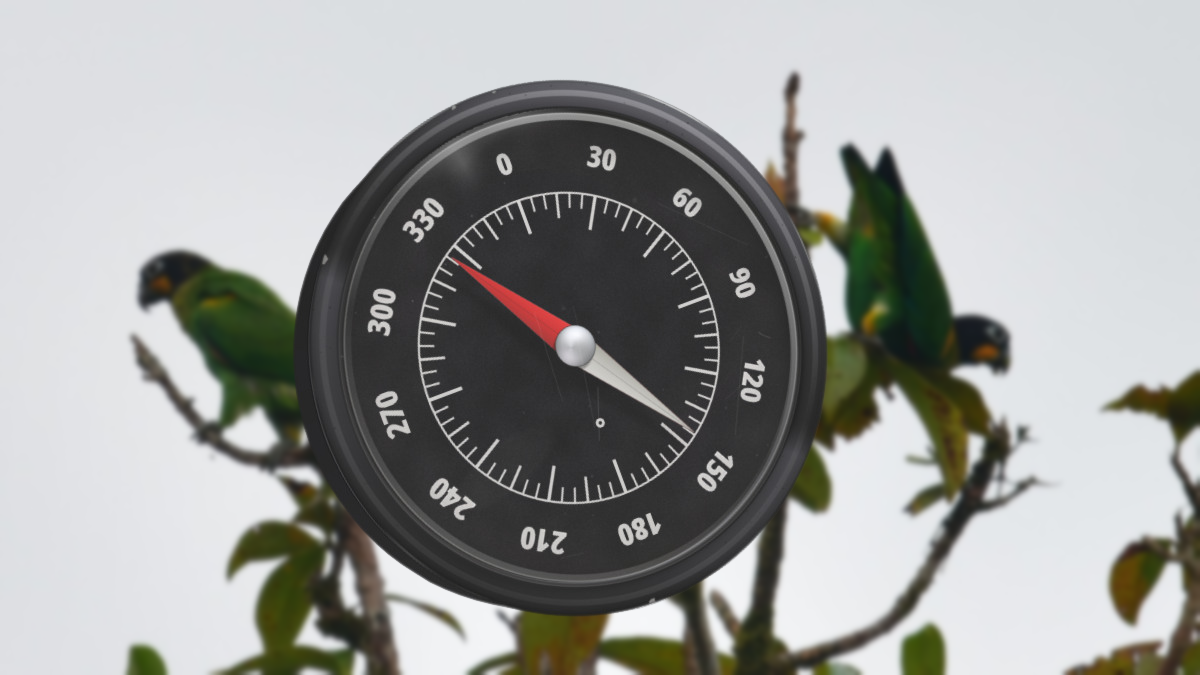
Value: ° 325
